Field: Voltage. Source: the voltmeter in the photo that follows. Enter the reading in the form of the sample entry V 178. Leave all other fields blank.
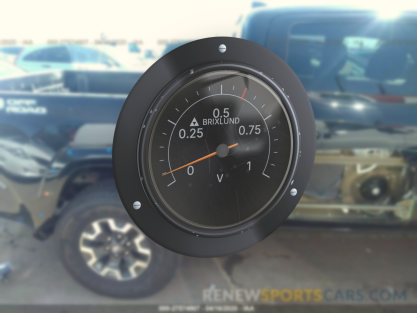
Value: V 0.05
